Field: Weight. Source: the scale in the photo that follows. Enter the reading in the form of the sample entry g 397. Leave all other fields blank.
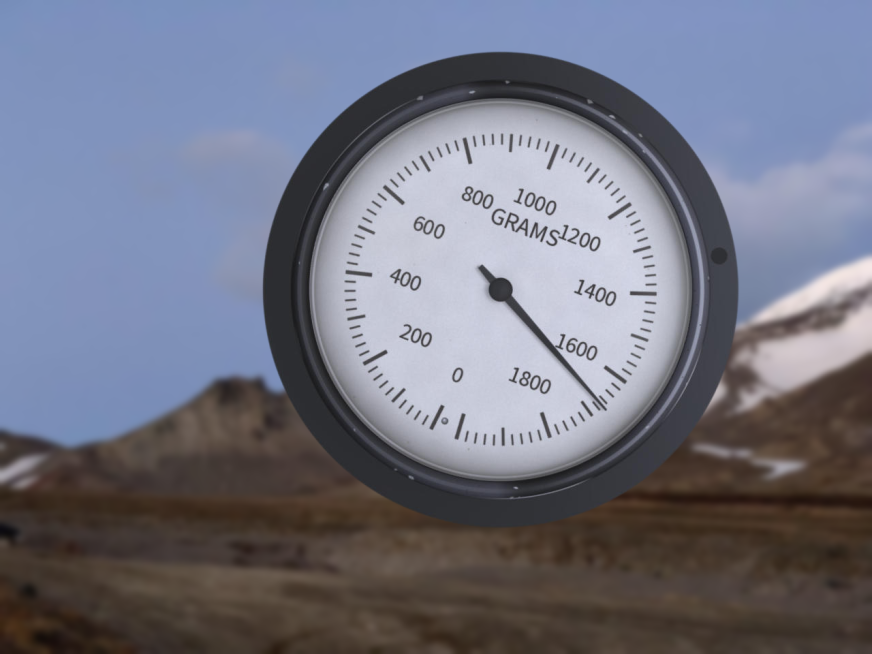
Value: g 1670
